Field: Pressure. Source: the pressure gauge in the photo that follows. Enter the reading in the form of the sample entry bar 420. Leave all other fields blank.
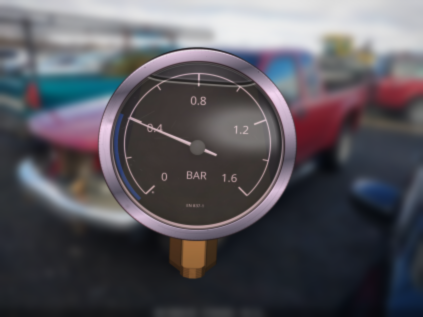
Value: bar 0.4
